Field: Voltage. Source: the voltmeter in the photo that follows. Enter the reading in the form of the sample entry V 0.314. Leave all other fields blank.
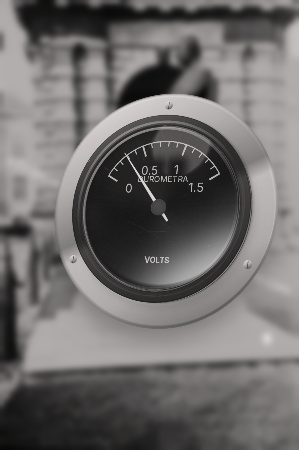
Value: V 0.3
